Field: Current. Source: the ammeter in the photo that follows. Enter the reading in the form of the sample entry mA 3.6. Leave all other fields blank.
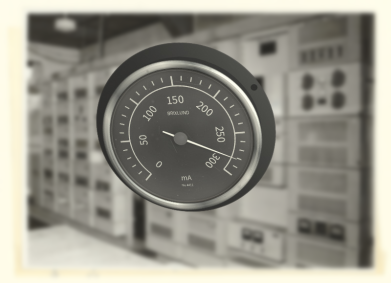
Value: mA 280
